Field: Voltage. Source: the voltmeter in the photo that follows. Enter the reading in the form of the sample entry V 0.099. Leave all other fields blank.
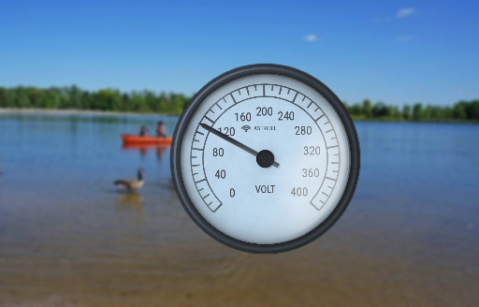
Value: V 110
